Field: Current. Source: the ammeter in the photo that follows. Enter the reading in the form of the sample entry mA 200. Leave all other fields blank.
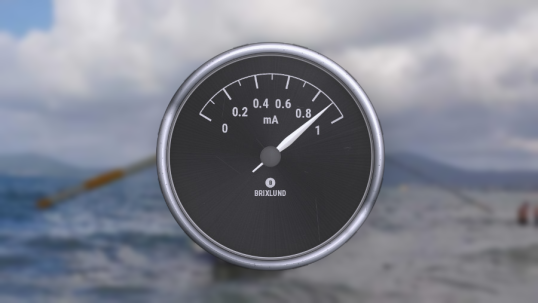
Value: mA 0.9
